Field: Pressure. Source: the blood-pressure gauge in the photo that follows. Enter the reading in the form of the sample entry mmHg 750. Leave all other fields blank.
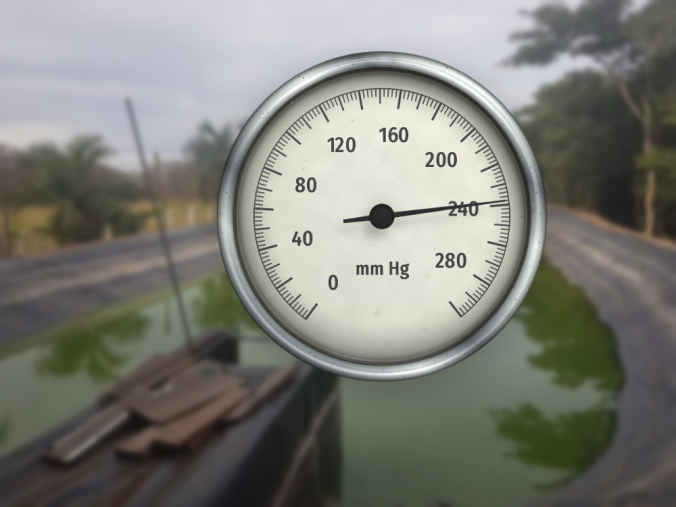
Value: mmHg 238
